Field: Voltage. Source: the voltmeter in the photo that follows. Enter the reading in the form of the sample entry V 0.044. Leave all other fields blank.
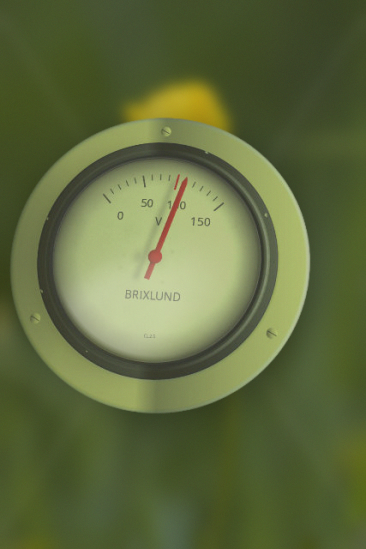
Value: V 100
